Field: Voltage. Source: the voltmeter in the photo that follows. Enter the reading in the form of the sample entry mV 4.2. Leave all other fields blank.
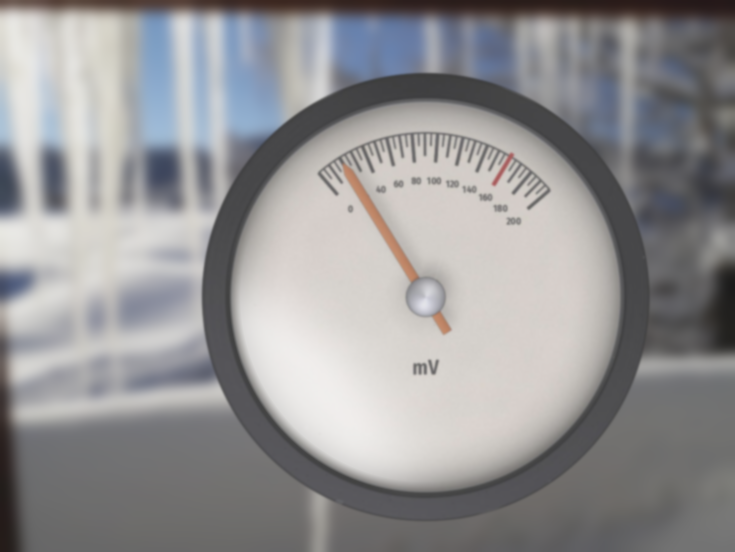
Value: mV 20
